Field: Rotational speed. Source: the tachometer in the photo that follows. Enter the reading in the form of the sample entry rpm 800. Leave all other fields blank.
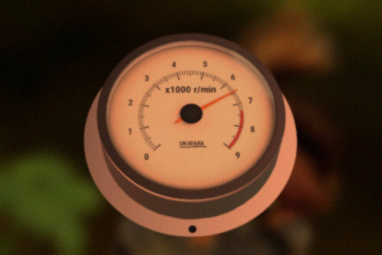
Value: rpm 6500
